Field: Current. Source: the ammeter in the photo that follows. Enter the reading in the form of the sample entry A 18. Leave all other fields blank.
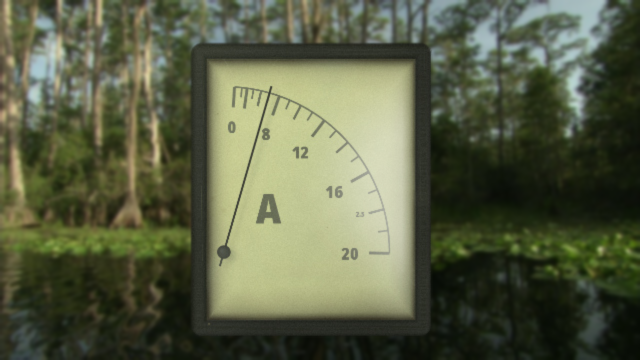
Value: A 7
